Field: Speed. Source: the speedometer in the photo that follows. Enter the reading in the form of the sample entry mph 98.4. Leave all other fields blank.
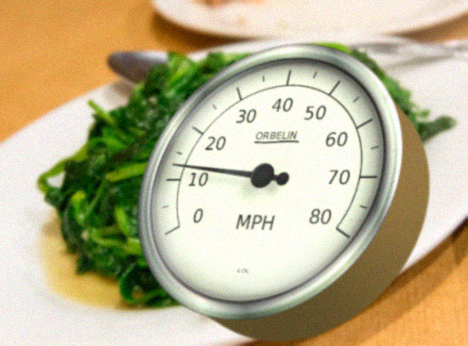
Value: mph 12.5
